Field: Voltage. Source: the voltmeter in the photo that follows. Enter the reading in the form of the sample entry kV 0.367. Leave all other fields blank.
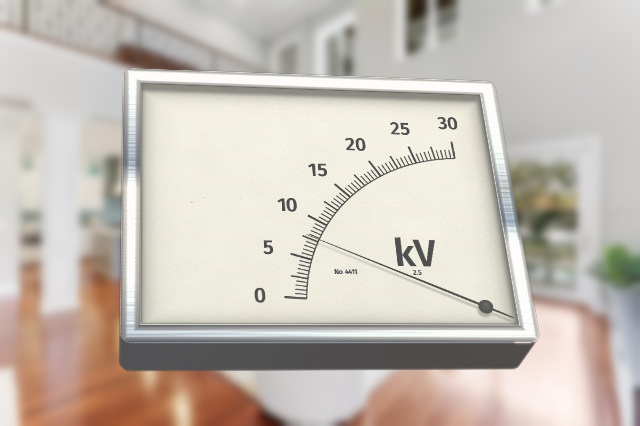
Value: kV 7.5
